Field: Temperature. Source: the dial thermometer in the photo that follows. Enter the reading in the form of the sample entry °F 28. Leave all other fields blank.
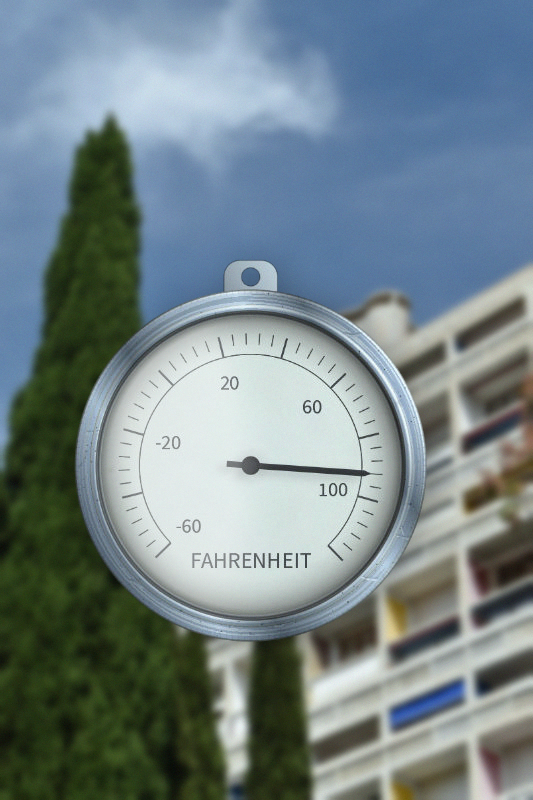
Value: °F 92
